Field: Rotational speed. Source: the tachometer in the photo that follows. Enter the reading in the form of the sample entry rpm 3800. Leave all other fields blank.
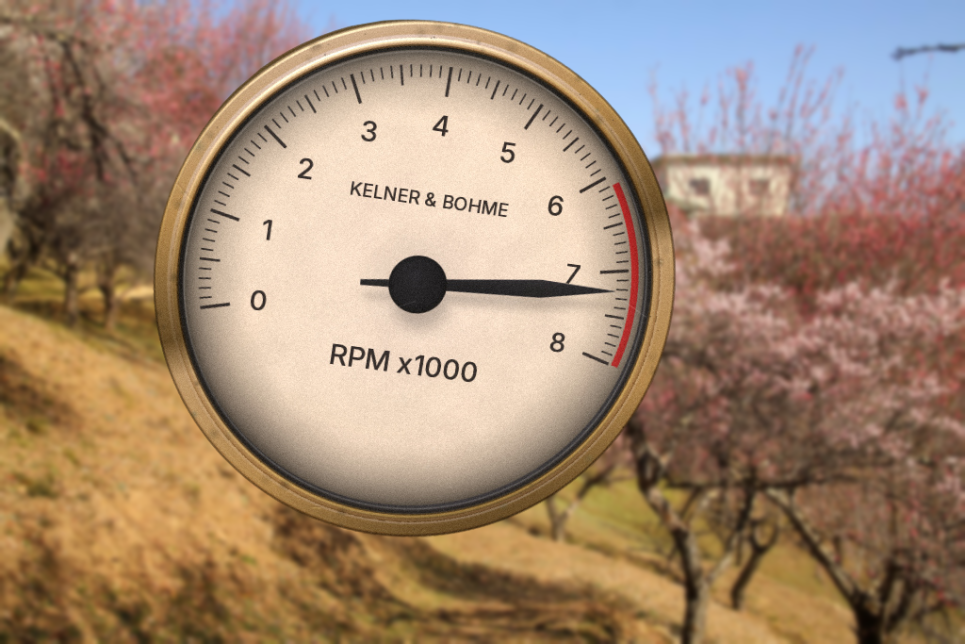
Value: rpm 7200
